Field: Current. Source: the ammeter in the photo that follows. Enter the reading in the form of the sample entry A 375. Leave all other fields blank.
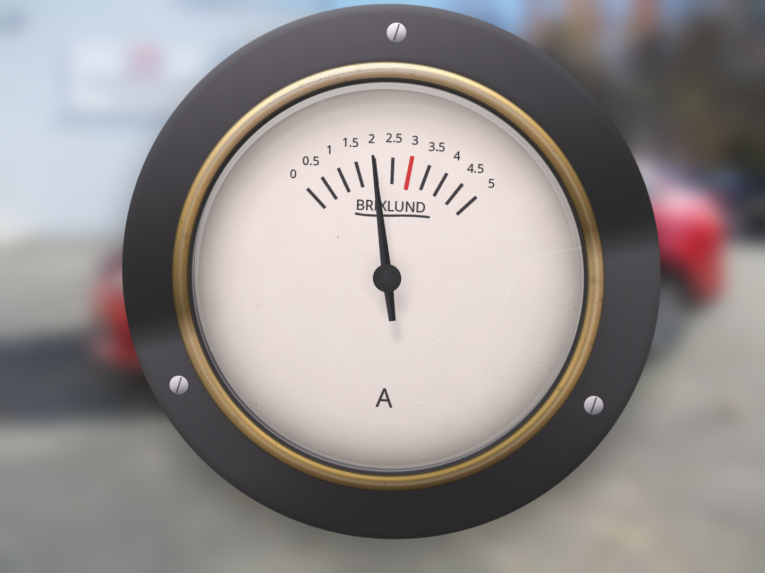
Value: A 2
